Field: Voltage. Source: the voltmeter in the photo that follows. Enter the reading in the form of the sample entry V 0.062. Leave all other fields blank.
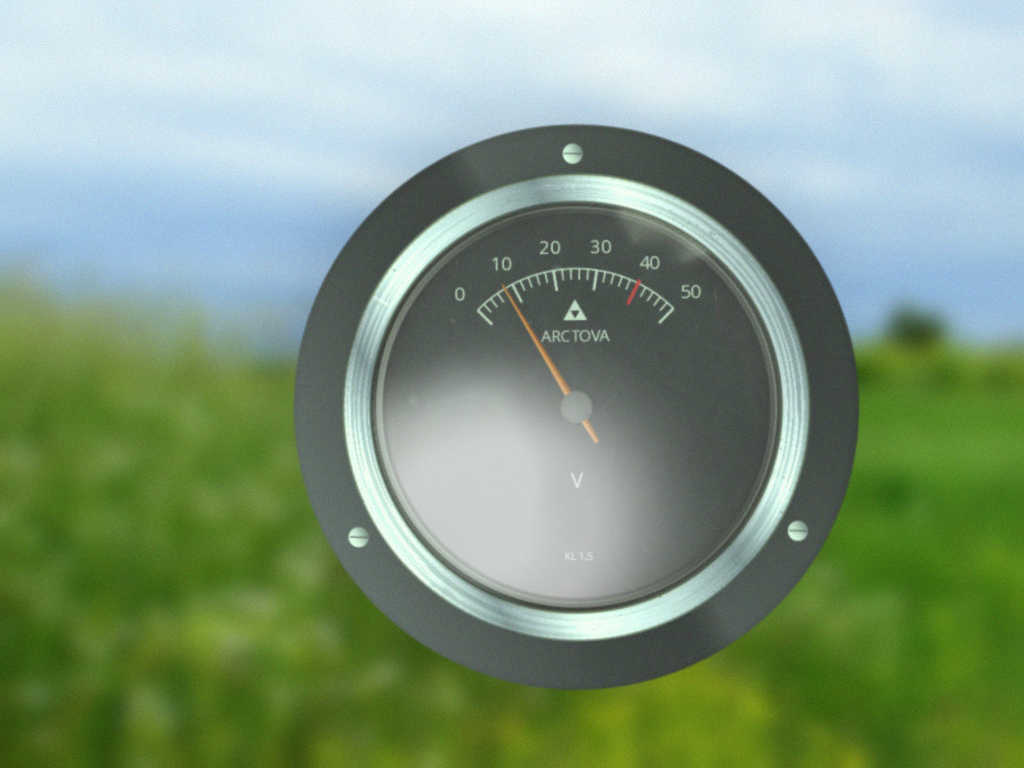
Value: V 8
